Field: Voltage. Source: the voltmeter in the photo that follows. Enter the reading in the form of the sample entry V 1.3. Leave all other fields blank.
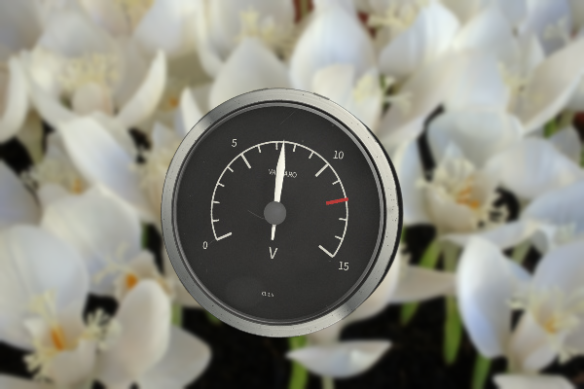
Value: V 7.5
